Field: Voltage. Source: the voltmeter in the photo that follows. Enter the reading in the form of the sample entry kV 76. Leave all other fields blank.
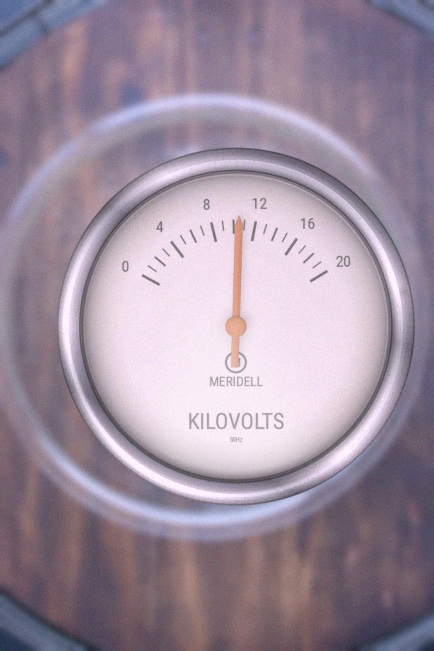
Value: kV 10.5
